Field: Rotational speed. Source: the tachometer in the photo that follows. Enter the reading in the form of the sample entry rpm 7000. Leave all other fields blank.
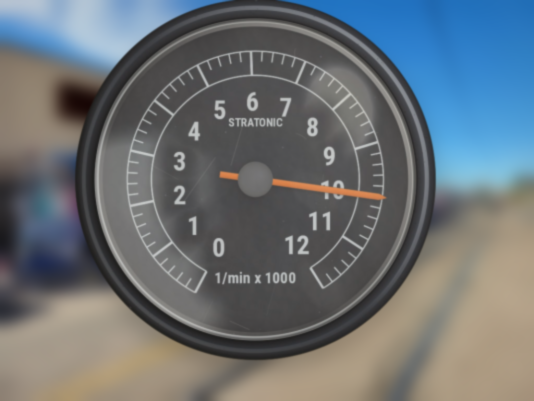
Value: rpm 10000
